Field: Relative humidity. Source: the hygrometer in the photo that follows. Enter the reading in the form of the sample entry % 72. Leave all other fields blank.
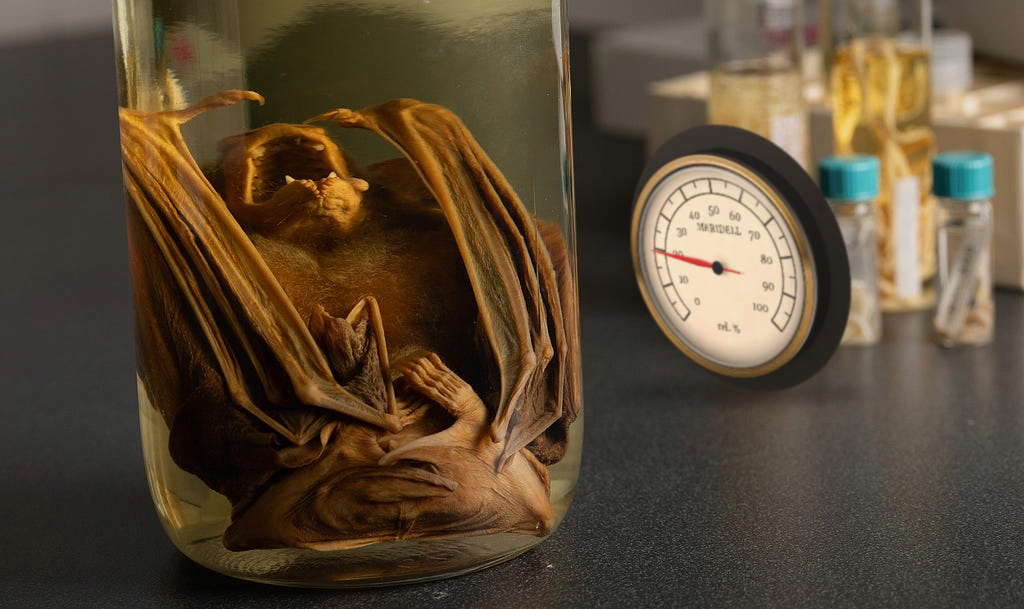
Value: % 20
